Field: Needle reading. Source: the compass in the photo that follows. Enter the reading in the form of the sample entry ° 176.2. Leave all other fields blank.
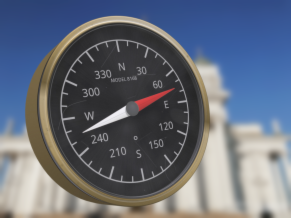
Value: ° 75
